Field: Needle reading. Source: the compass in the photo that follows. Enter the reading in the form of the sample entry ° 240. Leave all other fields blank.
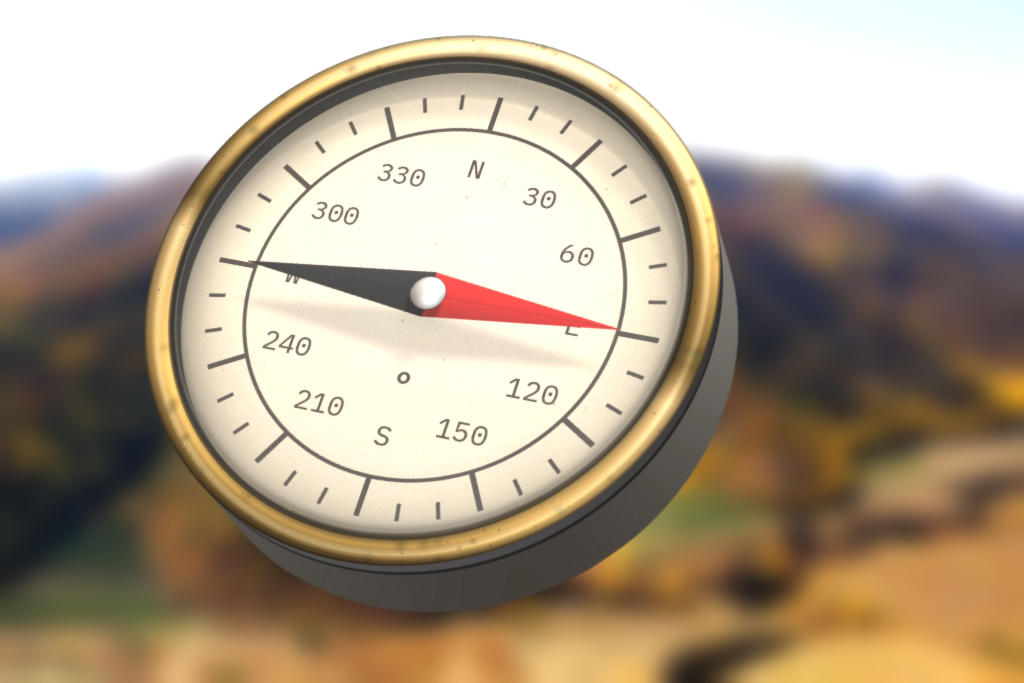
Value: ° 90
